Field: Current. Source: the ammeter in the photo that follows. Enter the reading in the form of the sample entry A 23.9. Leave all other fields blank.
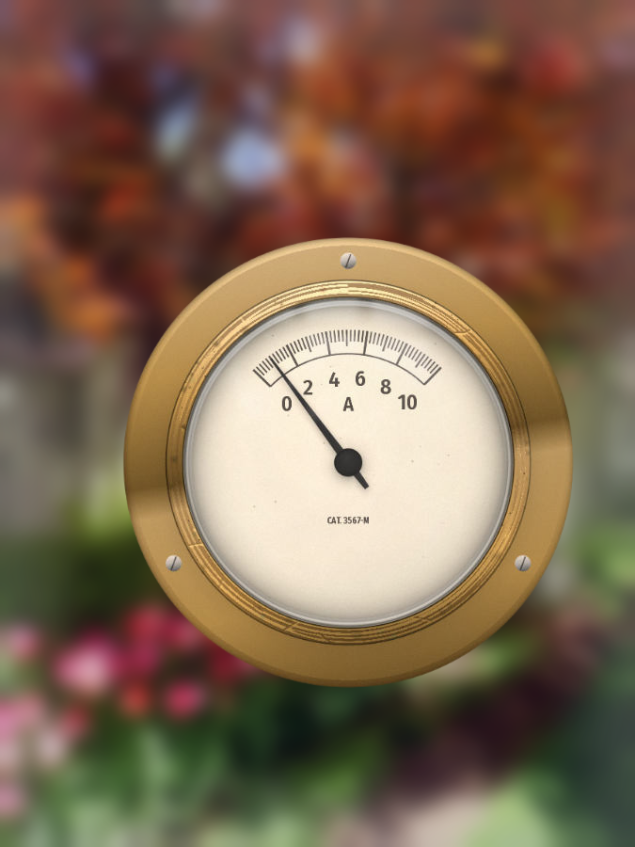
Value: A 1
